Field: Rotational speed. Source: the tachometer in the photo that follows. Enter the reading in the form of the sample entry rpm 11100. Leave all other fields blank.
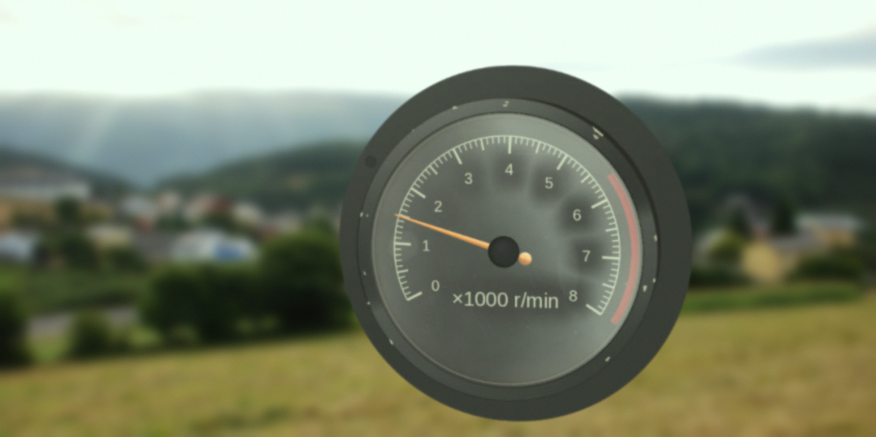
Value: rpm 1500
